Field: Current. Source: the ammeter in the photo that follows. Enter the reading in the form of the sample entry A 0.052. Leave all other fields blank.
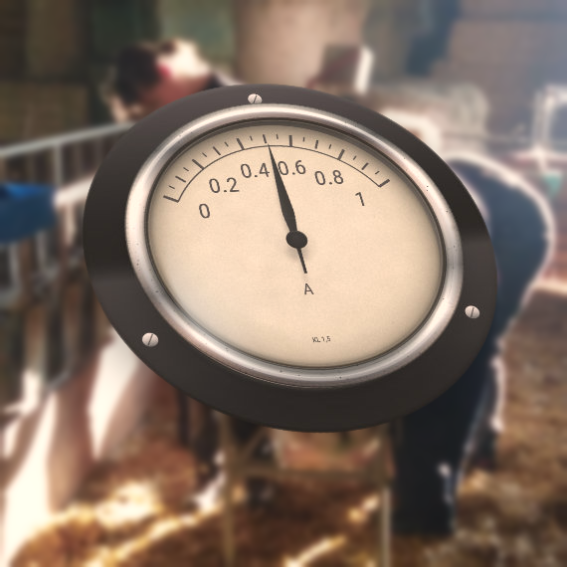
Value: A 0.5
